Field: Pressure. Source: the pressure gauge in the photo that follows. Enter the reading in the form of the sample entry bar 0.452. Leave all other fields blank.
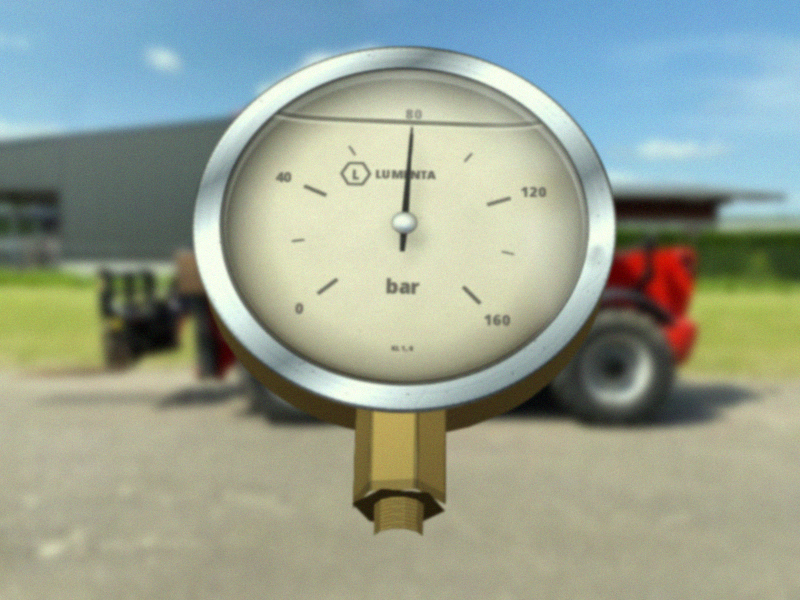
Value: bar 80
